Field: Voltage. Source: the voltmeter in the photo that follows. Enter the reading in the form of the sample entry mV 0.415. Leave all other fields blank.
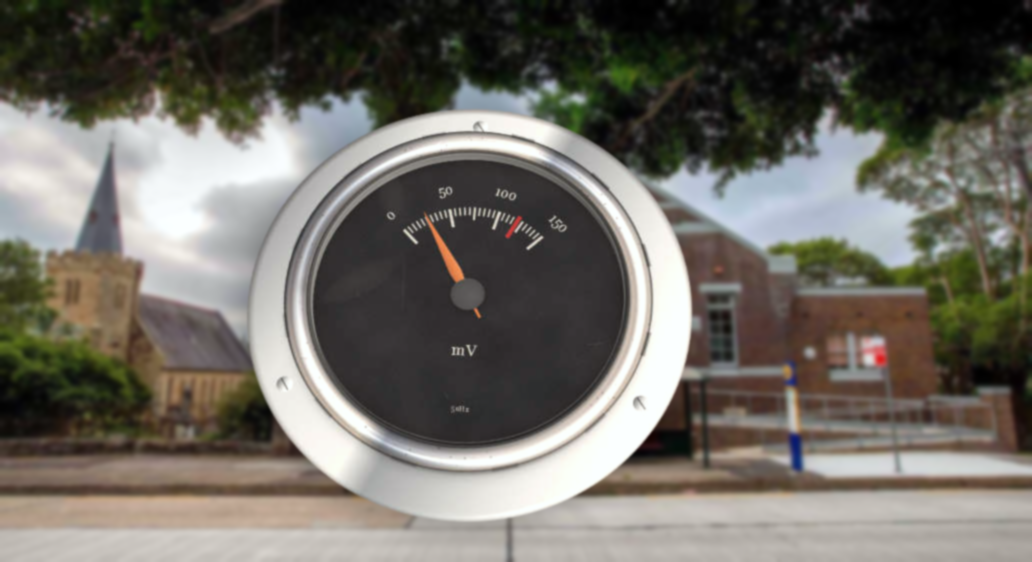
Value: mV 25
